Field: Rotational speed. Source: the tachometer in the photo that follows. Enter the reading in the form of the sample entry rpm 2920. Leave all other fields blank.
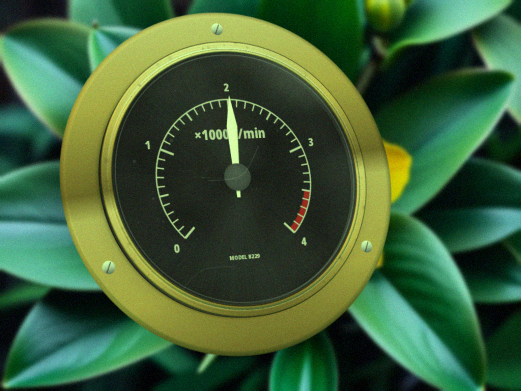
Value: rpm 2000
